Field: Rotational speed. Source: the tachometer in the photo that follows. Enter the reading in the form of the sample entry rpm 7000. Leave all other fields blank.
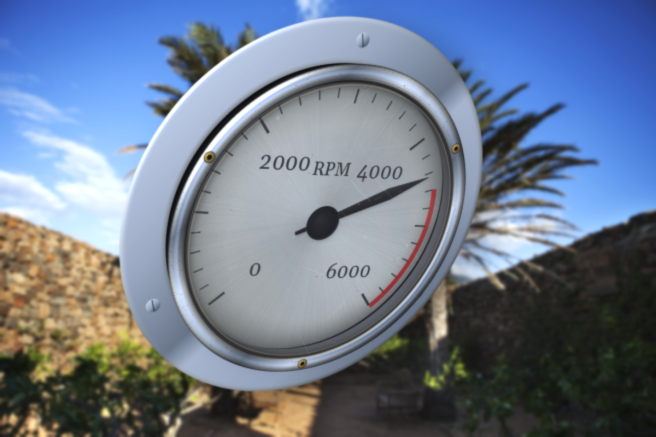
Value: rpm 4400
